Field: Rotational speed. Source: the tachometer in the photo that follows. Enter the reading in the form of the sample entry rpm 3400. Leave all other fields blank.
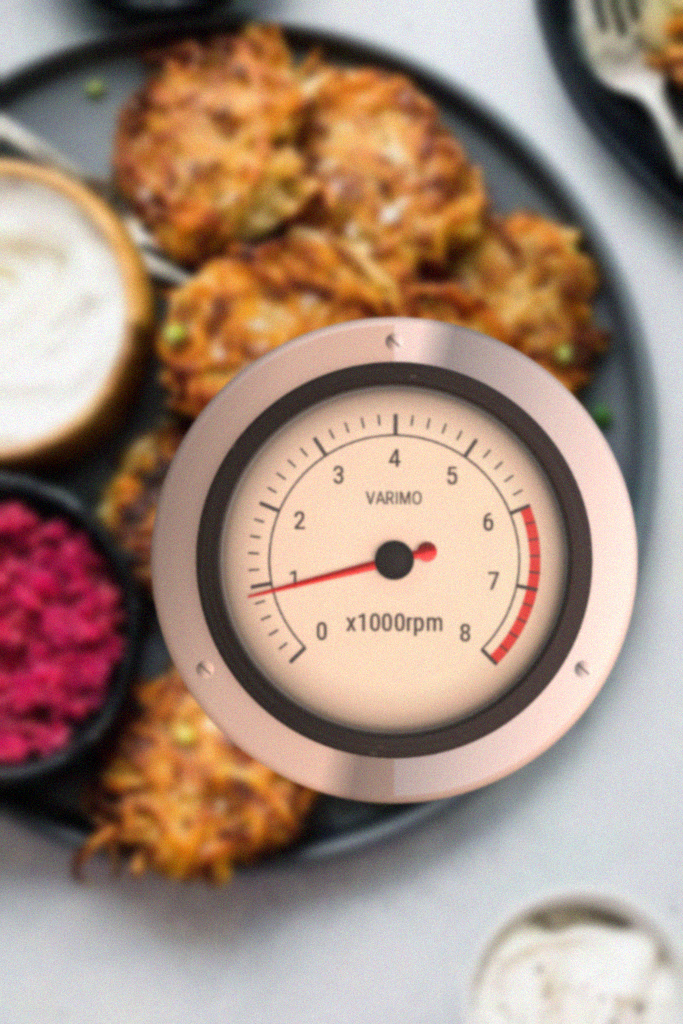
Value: rpm 900
